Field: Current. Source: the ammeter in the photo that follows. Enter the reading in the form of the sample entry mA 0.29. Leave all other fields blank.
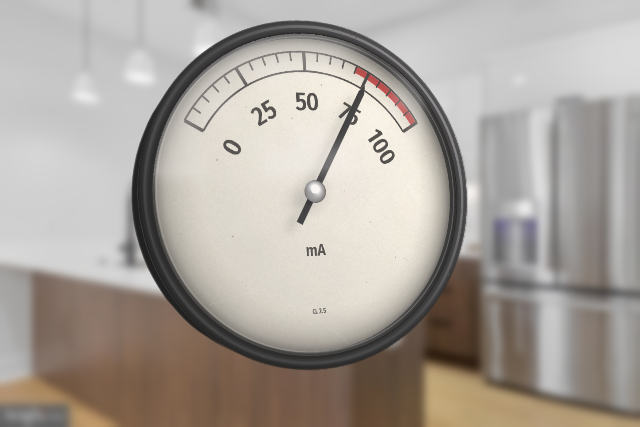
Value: mA 75
